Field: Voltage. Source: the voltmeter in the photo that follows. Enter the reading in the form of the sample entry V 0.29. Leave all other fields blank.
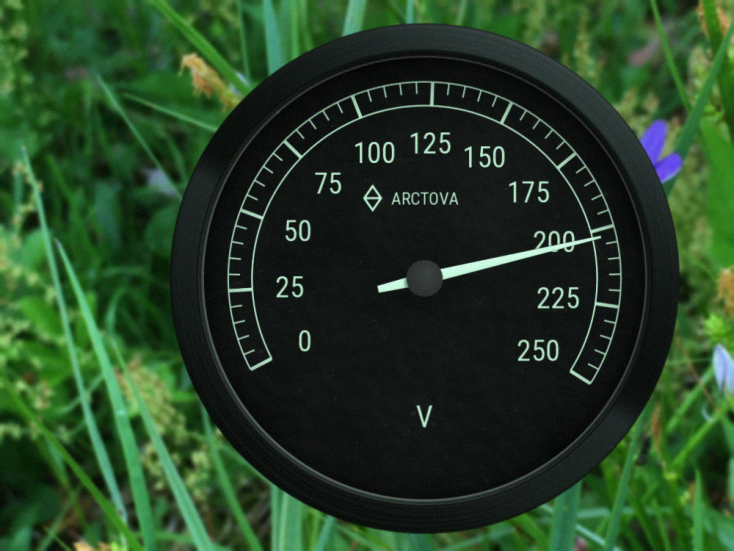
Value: V 202.5
